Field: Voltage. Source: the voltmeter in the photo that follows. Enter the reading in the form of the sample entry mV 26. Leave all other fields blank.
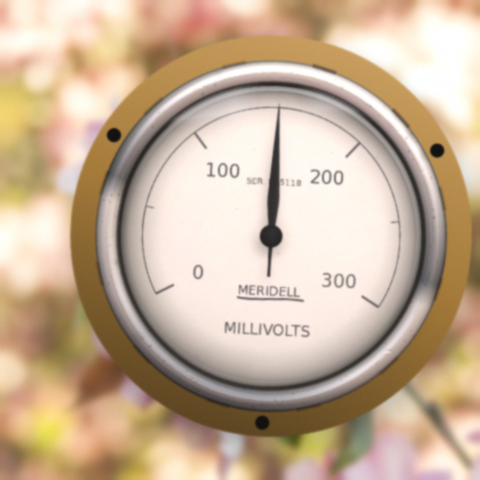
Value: mV 150
